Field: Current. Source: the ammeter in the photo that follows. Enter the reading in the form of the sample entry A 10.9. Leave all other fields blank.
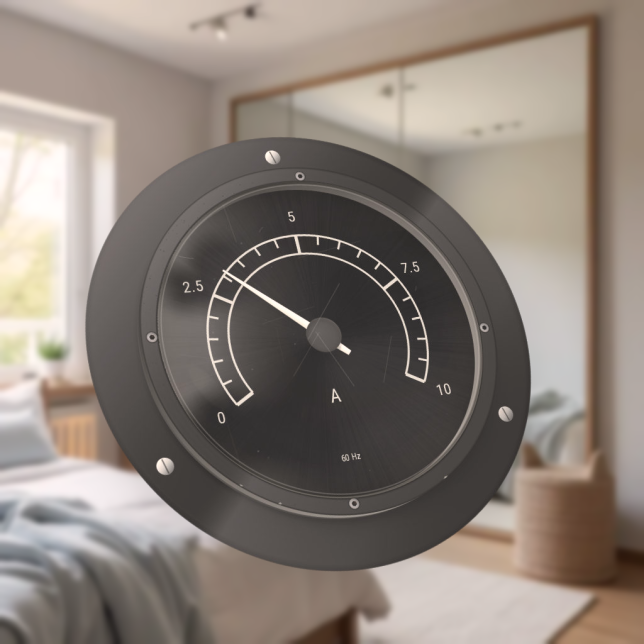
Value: A 3
